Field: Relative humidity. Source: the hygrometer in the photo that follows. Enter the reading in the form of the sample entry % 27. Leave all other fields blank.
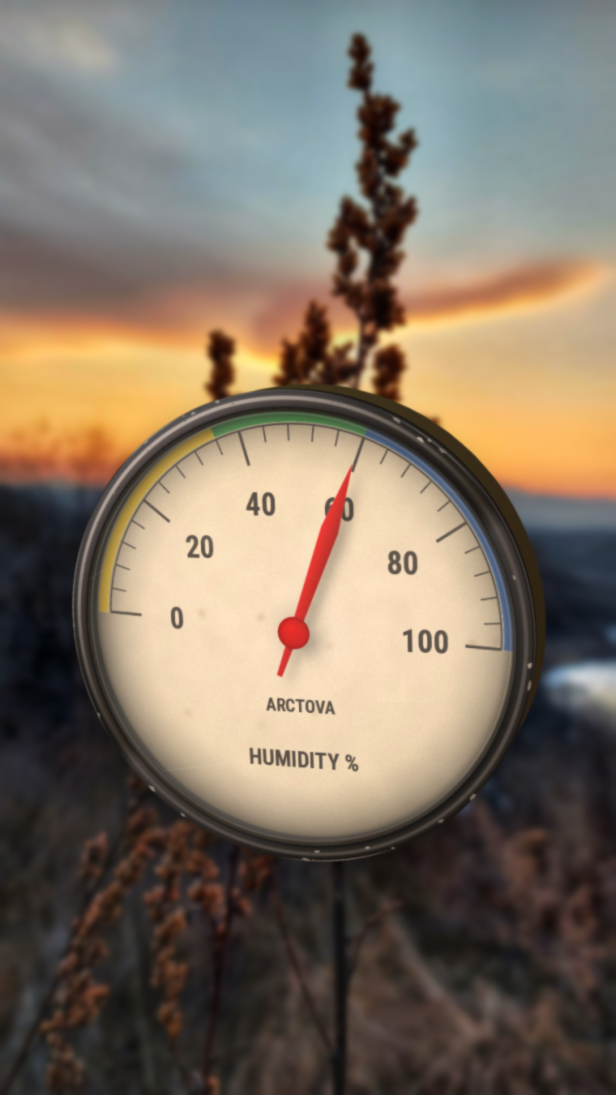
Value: % 60
